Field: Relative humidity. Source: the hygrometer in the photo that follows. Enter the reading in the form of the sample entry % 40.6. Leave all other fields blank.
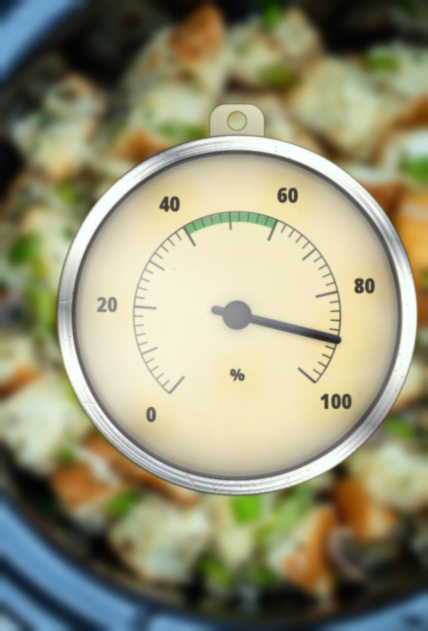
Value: % 90
